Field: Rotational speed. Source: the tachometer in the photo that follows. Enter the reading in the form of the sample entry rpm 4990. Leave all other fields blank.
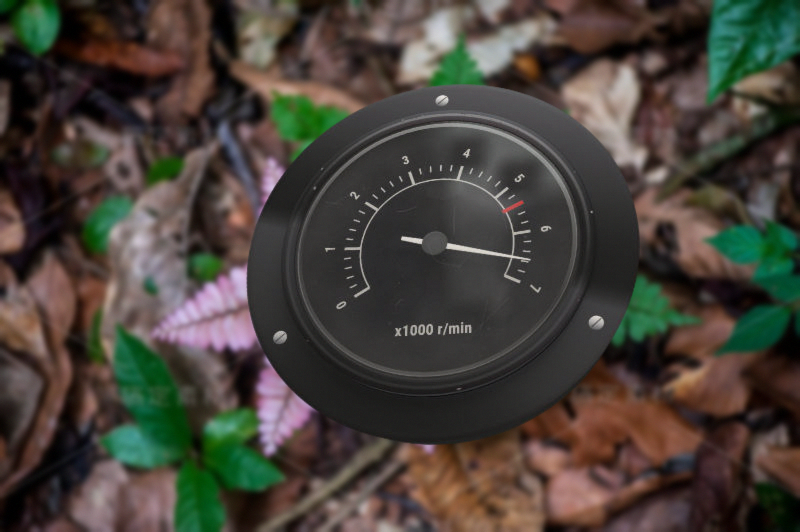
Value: rpm 6600
